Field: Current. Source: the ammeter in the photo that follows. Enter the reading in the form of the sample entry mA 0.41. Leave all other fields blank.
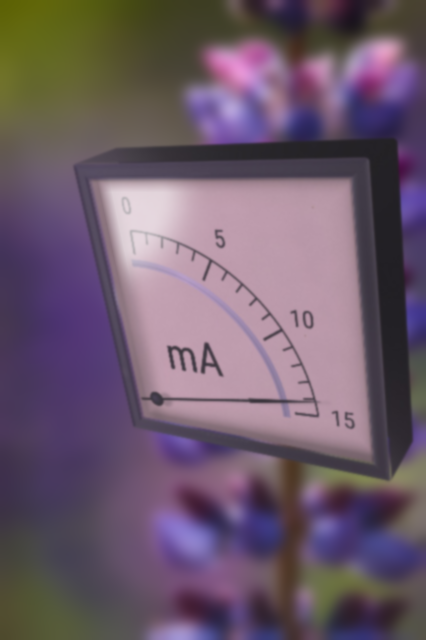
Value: mA 14
